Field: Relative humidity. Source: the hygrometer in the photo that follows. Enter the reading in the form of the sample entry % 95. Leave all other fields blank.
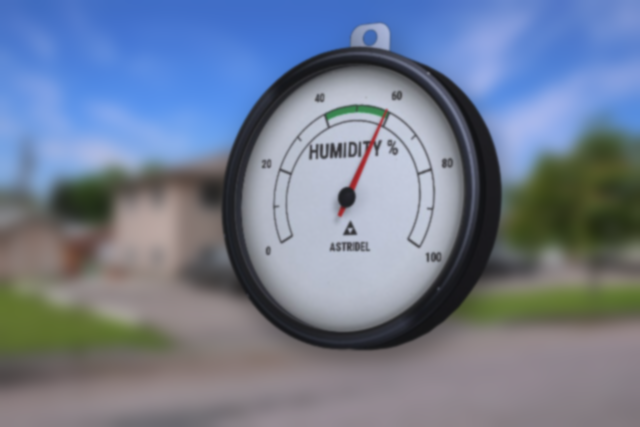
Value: % 60
